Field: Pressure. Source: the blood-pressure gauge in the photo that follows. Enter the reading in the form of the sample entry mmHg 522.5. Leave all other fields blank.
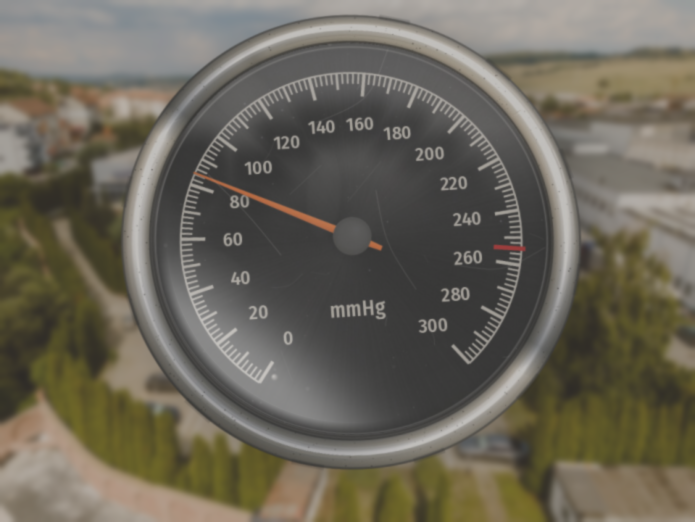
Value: mmHg 84
